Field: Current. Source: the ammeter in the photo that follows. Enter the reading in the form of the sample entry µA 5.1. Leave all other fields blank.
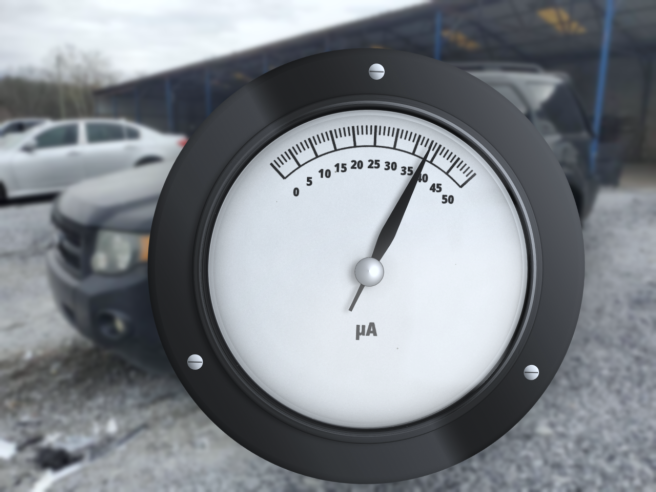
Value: µA 38
